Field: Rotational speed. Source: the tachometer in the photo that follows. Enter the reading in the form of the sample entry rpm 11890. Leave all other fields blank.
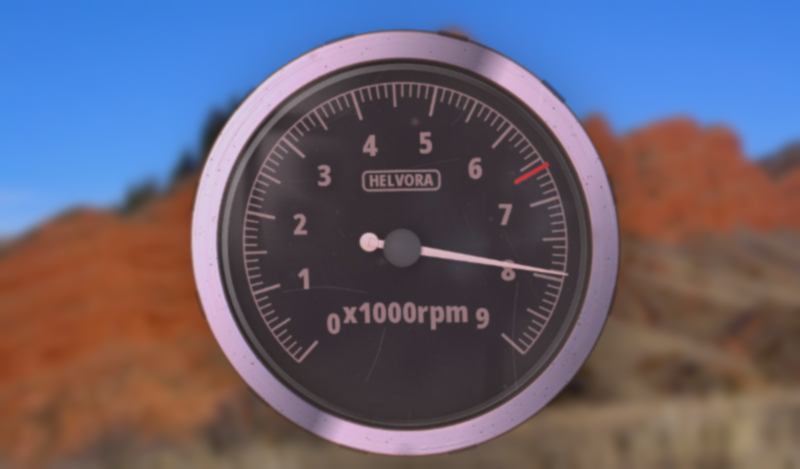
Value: rpm 7900
